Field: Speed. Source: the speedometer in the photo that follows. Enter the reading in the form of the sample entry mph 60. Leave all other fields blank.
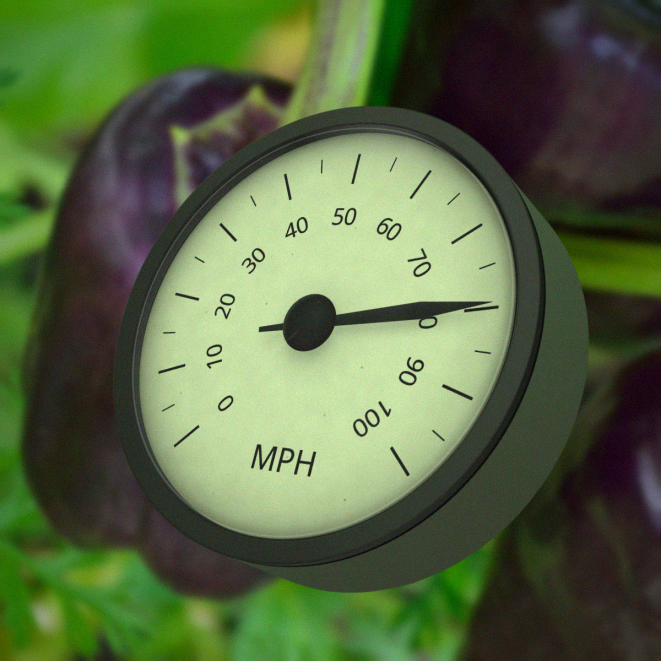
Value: mph 80
